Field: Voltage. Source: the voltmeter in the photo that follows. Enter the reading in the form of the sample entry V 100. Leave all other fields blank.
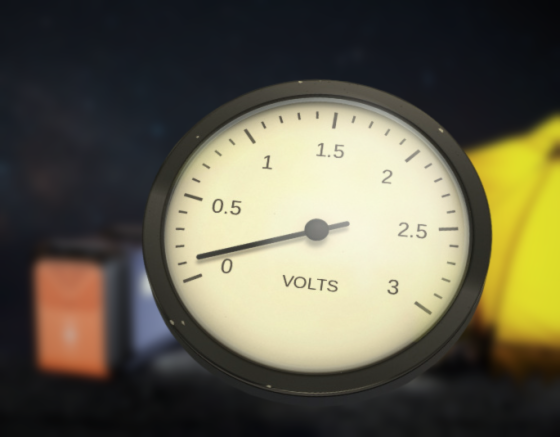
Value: V 0.1
